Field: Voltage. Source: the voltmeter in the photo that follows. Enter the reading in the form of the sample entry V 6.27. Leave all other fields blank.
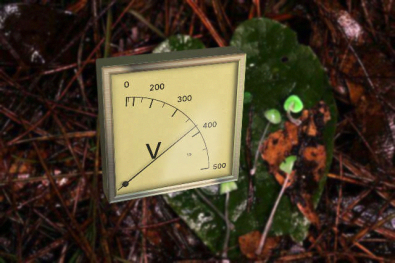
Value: V 375
